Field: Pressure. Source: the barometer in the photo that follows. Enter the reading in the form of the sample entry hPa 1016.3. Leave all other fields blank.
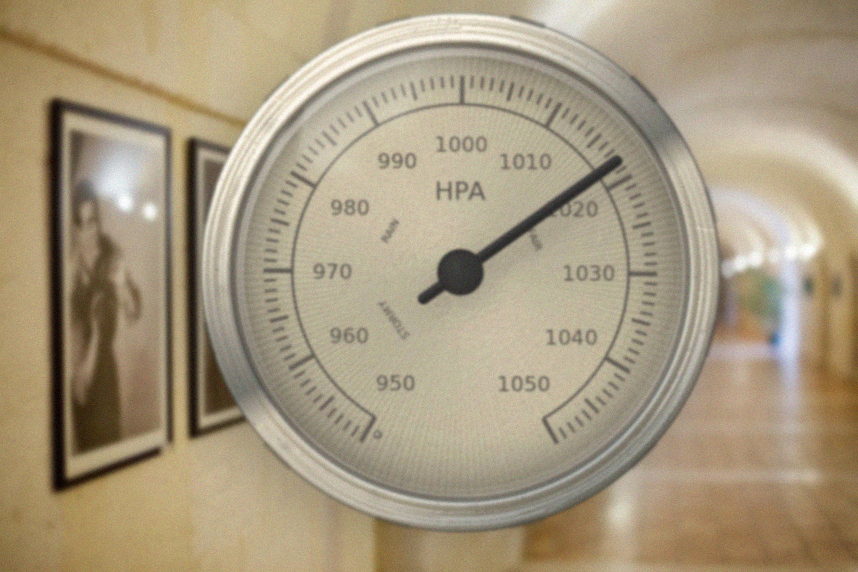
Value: hPa 1018
